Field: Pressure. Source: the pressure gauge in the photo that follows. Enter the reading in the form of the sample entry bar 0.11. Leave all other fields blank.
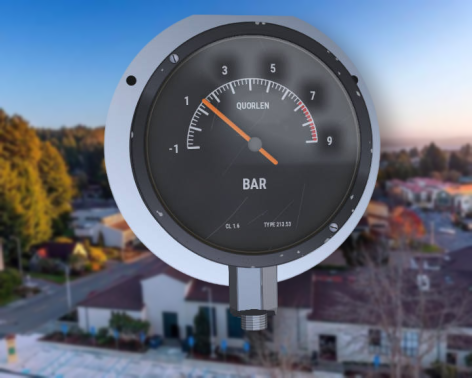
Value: bar 1.4
